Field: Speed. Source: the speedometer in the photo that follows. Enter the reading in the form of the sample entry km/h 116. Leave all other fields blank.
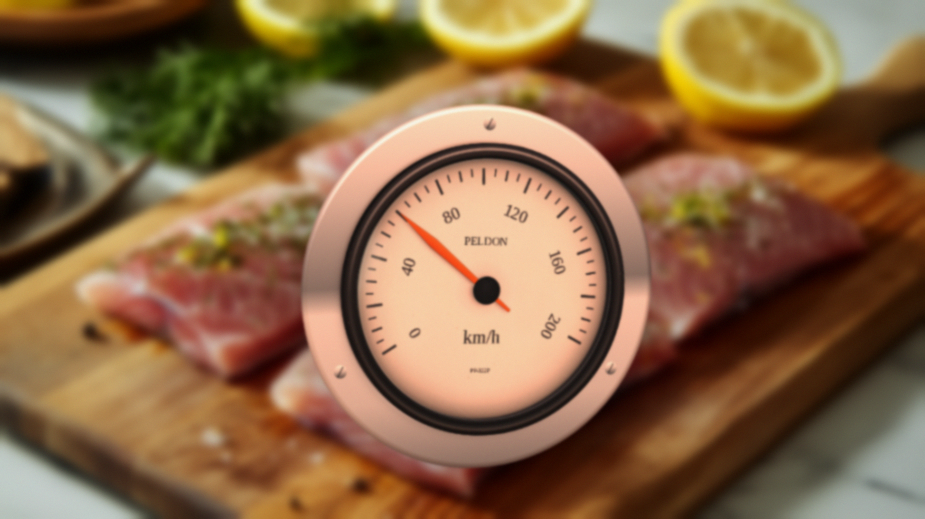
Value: km/h 60
